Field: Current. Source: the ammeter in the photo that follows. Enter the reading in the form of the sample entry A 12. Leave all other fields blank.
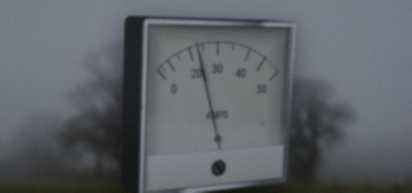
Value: A 22.5
